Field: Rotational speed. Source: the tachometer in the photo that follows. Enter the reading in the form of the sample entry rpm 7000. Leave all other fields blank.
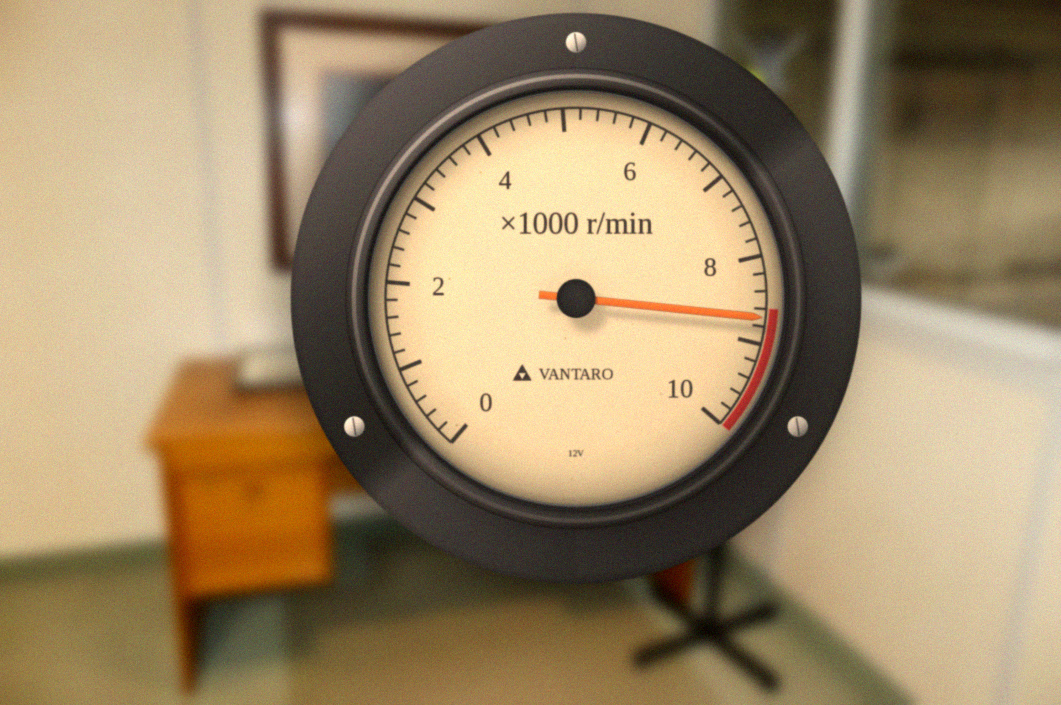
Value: rpm 8700
